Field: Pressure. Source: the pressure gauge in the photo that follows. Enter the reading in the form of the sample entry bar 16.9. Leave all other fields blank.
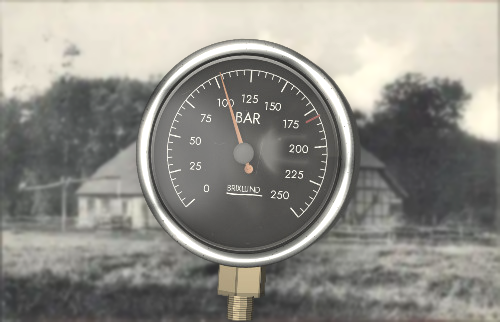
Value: bar 105
